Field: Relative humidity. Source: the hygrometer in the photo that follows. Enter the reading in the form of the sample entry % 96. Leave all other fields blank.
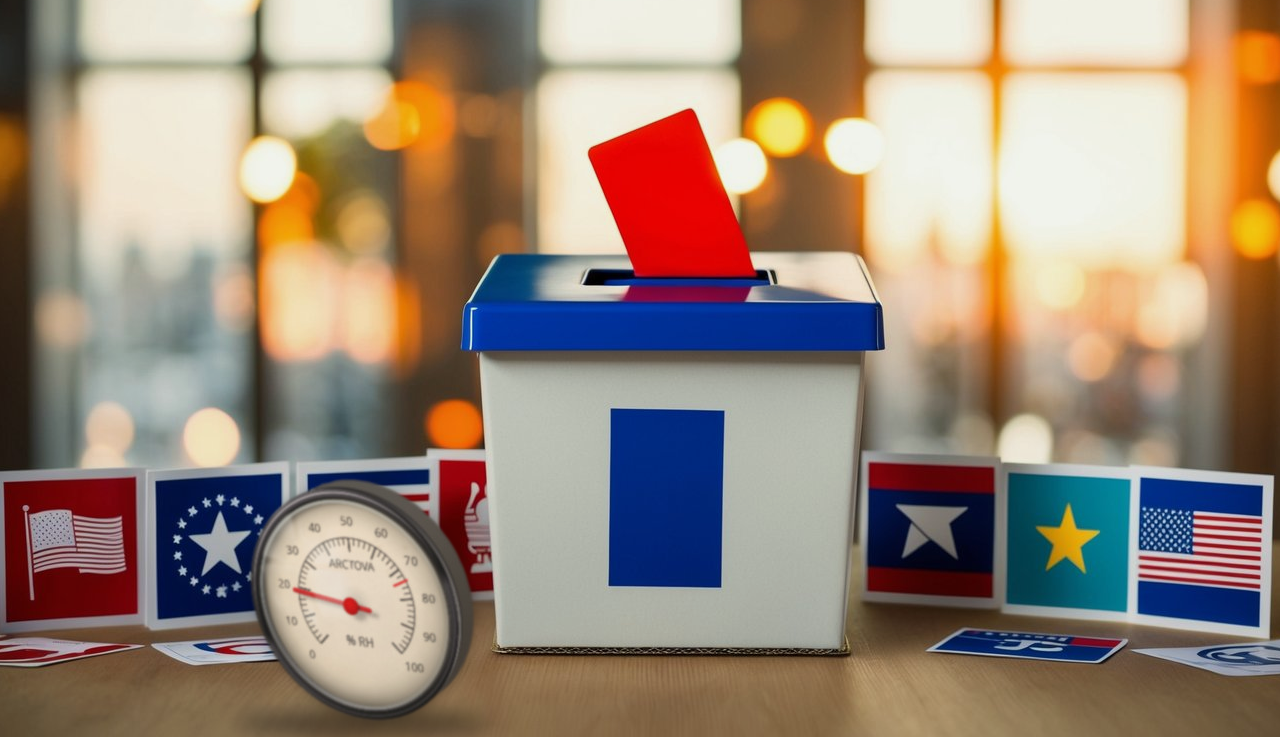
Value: % 20
